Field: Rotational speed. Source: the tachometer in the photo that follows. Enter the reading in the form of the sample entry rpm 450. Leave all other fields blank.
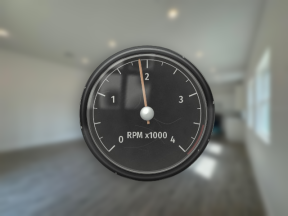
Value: rpm 1875
